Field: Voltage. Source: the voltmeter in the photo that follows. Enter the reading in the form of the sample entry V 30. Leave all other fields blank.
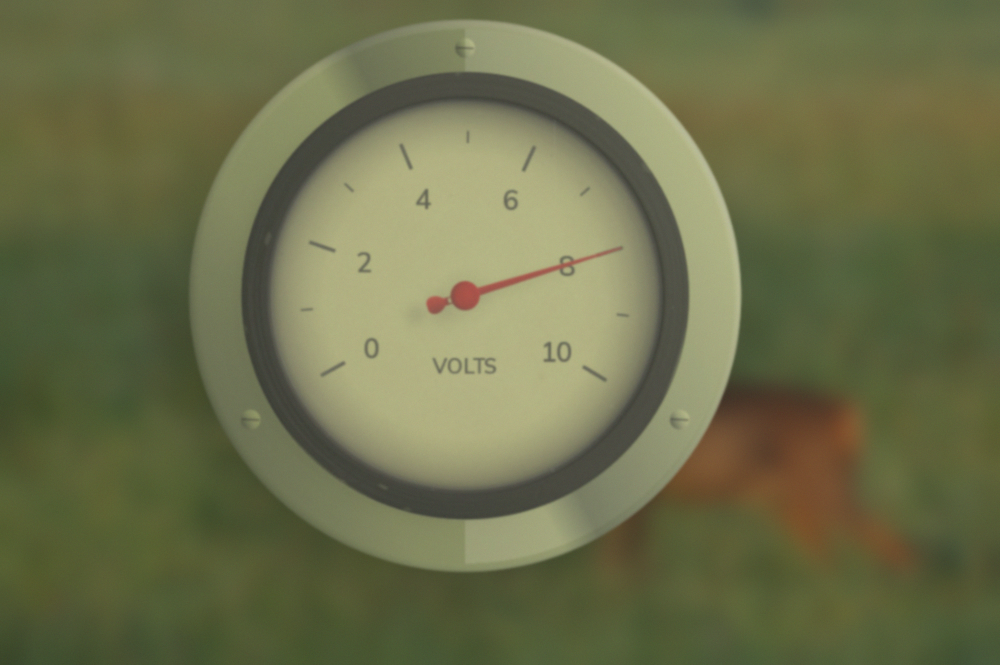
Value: V 8
